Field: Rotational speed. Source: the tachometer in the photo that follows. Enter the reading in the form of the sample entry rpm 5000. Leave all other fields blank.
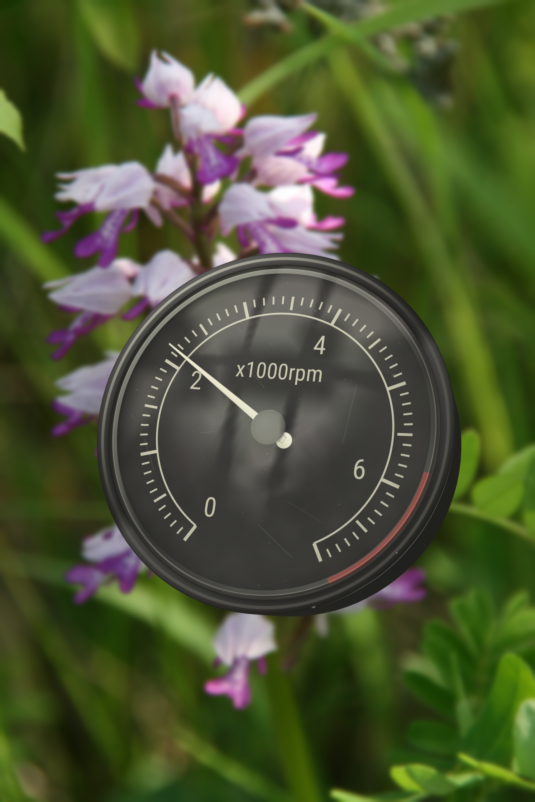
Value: rpm 2150
